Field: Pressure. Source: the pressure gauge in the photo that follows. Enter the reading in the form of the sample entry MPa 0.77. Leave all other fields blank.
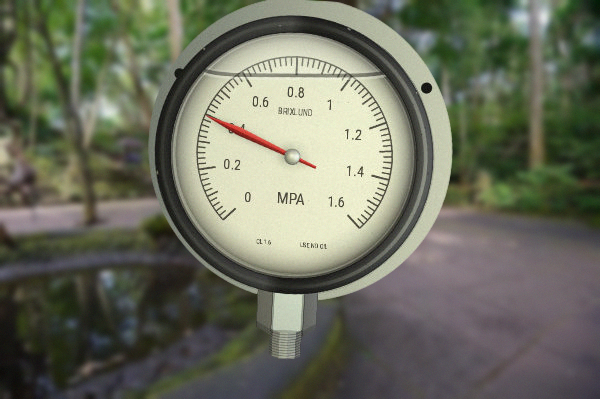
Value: MPa 0.4
